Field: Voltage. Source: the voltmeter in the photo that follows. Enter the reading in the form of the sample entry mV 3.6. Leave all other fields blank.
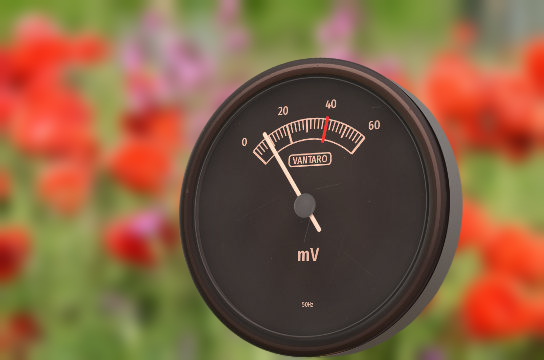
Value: mV 10
